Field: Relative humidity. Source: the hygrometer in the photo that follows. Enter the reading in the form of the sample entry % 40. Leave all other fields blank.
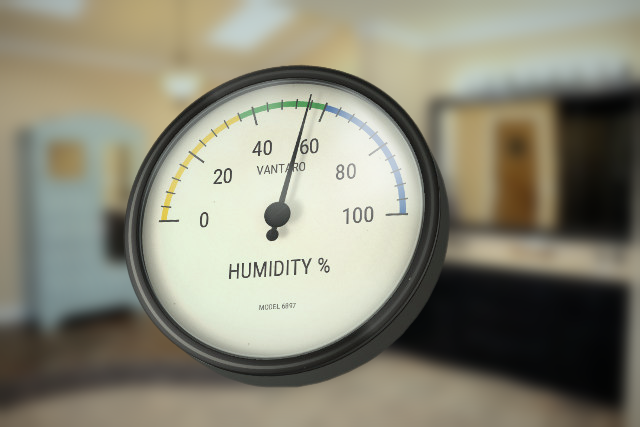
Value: % 56
